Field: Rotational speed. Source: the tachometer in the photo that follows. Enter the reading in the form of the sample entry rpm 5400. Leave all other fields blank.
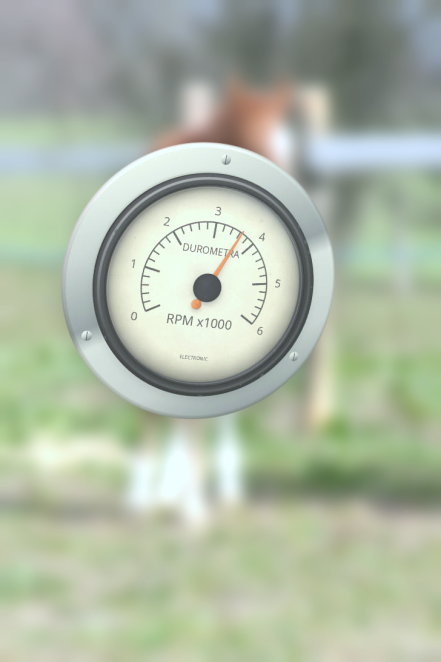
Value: rpm 3600
